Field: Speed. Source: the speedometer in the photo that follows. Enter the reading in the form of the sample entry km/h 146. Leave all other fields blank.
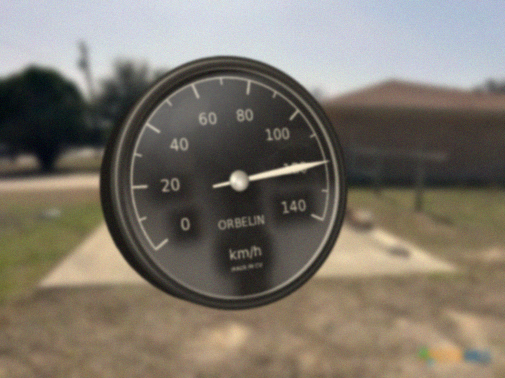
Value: km/h 120
